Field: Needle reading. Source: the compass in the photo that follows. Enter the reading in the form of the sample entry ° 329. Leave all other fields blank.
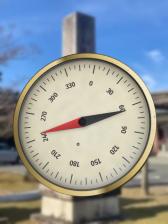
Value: ° 245
